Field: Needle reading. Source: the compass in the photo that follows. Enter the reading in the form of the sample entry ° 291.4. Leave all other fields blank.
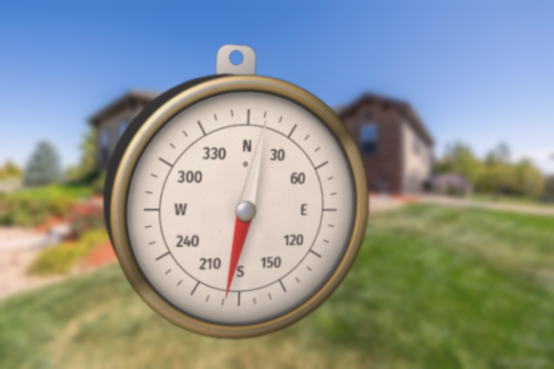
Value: ° 190
